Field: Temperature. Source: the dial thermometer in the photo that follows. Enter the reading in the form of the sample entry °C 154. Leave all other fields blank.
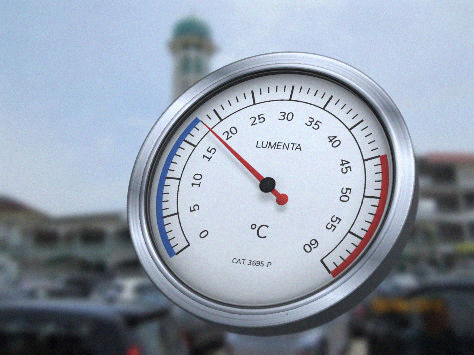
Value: °C 18
